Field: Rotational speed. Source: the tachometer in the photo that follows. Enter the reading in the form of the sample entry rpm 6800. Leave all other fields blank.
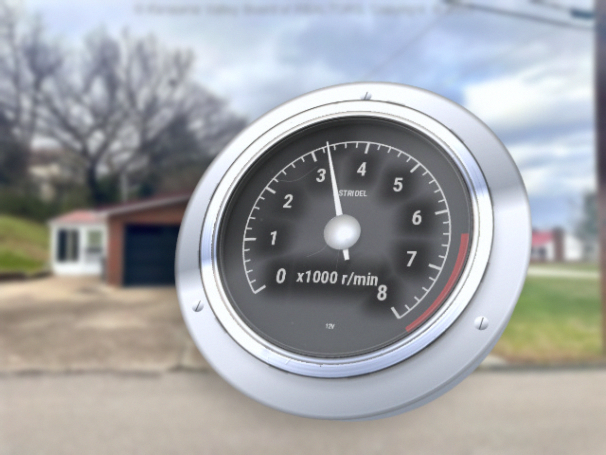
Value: rpm 3300
